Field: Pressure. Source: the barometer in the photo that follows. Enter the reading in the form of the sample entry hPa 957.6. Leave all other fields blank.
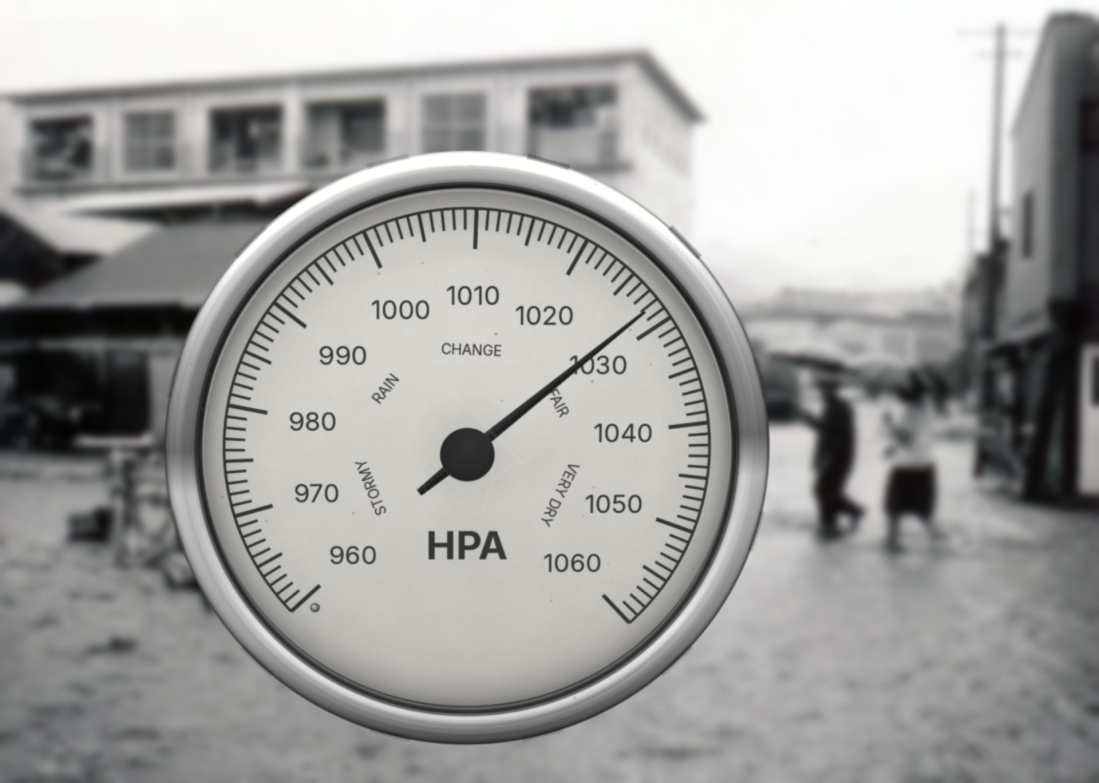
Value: hPa 1028
